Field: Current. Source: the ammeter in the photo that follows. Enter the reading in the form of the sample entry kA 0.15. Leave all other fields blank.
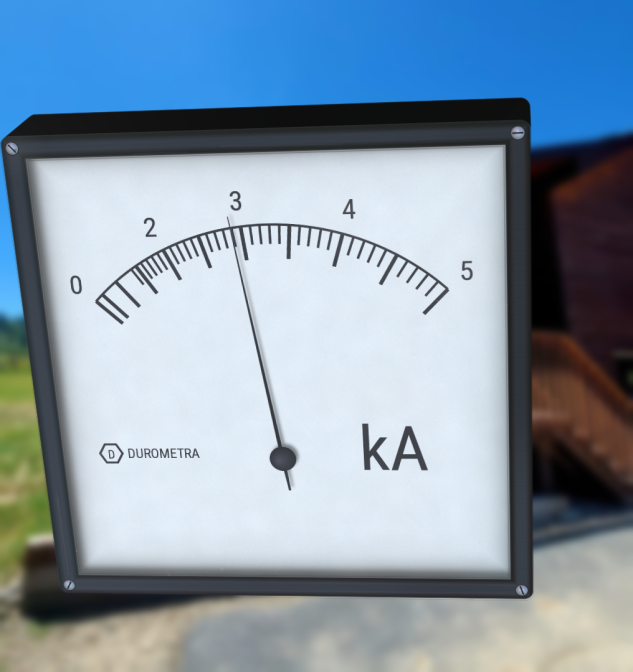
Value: kA 2.9
